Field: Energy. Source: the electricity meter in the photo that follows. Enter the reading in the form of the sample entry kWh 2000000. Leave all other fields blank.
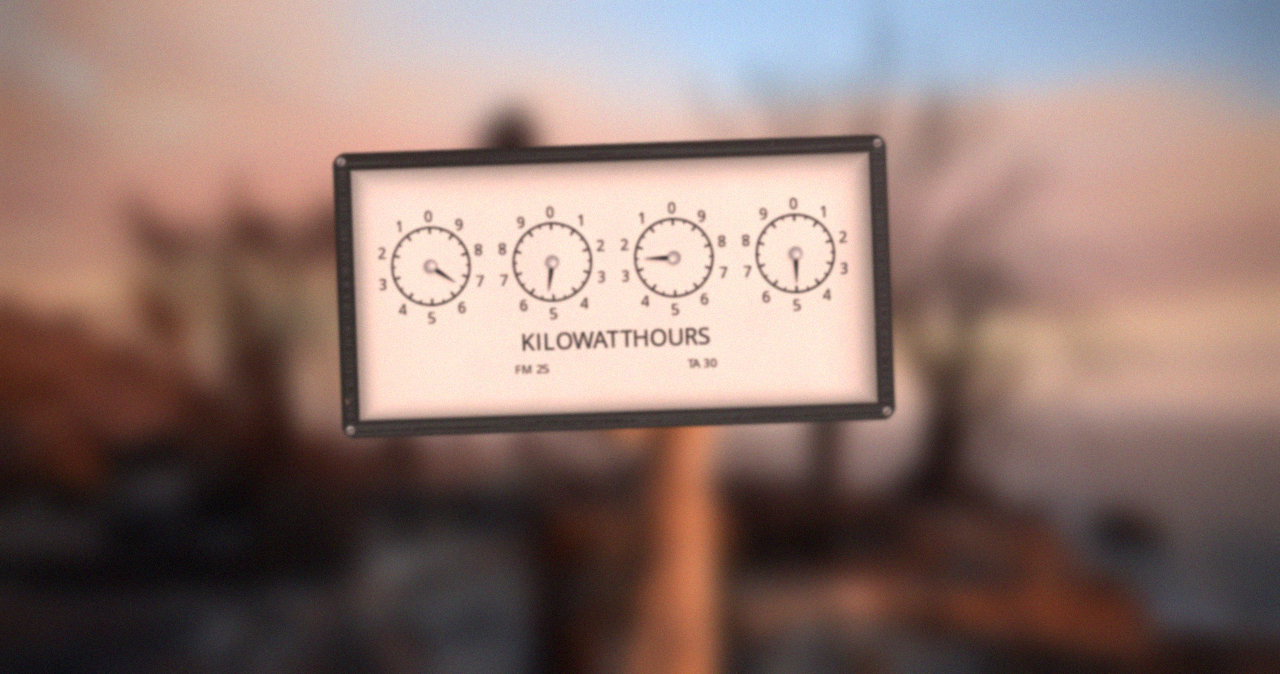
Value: kWh 6525
